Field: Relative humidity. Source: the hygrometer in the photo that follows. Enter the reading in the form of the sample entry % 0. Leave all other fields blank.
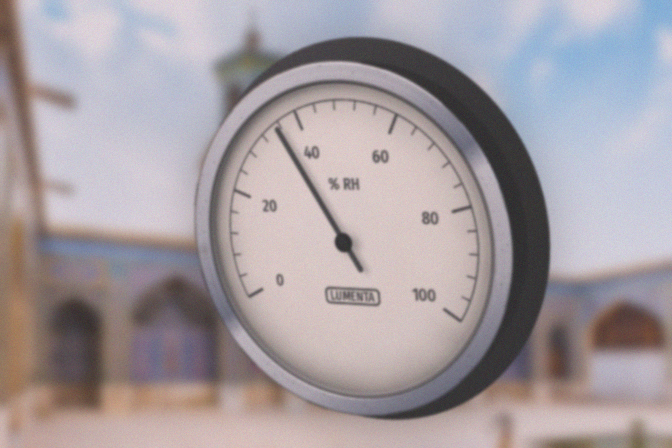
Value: % 36
